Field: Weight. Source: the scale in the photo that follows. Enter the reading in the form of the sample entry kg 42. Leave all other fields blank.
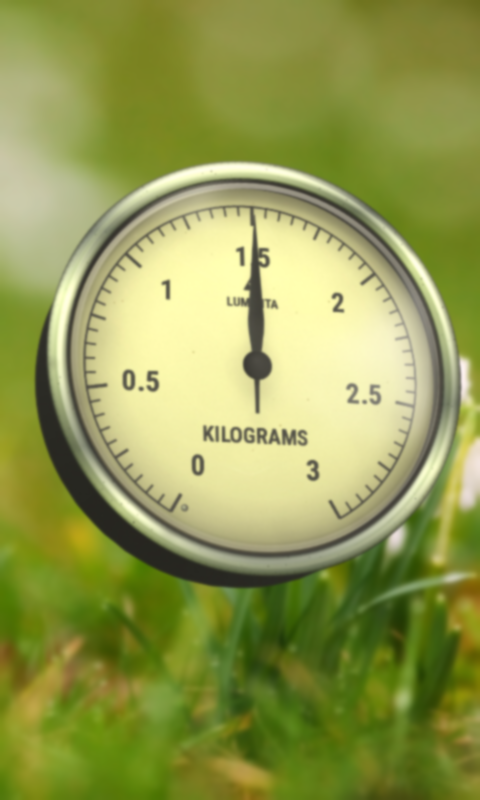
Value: kg 1.5
